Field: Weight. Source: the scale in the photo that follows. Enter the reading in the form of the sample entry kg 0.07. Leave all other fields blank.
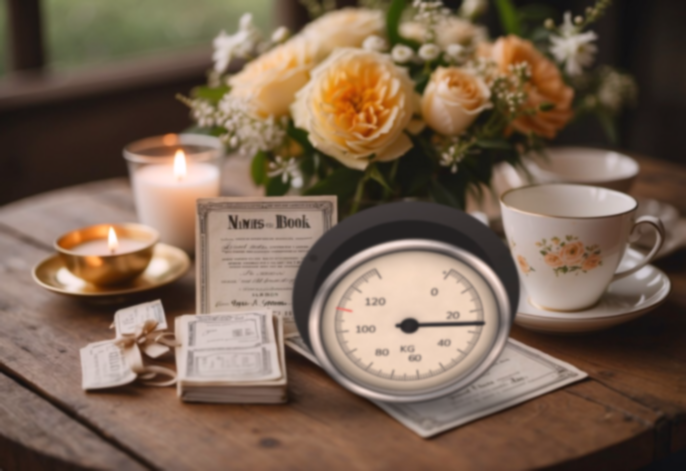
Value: kg 25
